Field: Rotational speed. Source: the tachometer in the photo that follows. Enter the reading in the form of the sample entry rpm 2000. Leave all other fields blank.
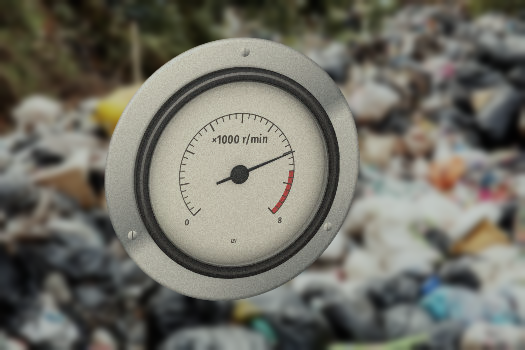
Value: rpm 6000
